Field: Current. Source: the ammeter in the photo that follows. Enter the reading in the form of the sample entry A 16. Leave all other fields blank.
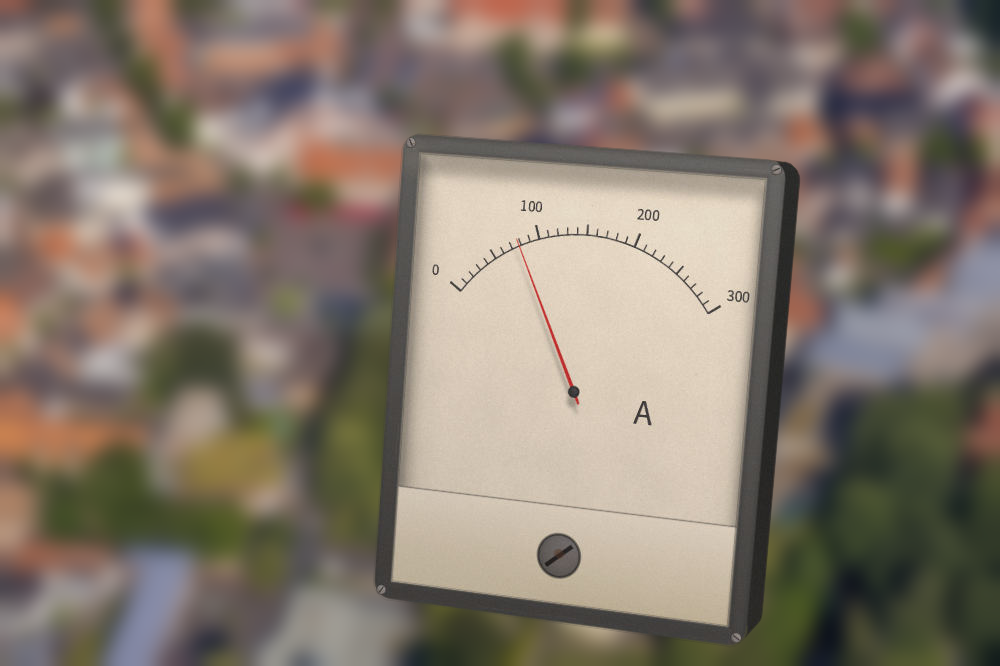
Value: A 80
